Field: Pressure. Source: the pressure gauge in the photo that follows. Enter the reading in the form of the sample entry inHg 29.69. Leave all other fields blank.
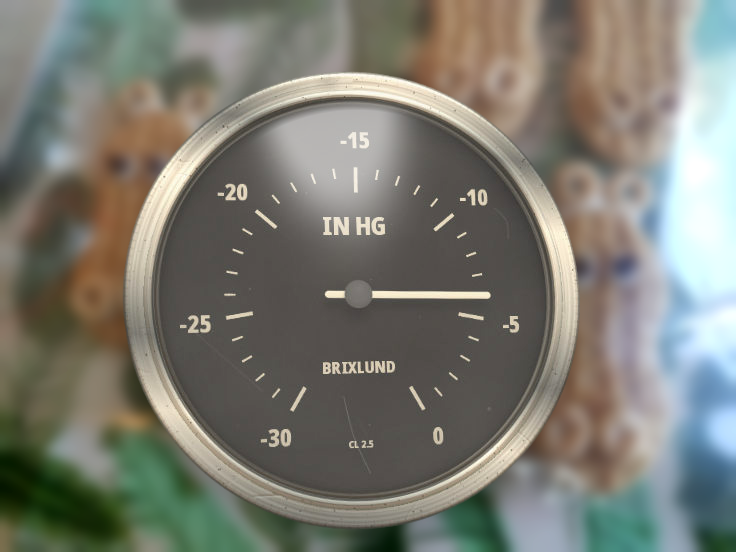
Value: inHg -6
